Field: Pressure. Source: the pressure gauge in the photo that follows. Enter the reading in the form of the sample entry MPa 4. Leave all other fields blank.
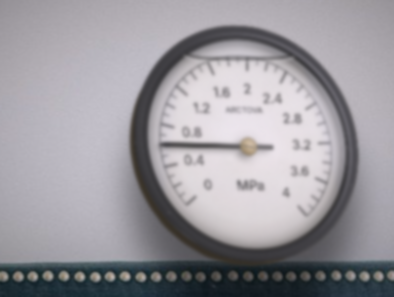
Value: MPa 0.6
